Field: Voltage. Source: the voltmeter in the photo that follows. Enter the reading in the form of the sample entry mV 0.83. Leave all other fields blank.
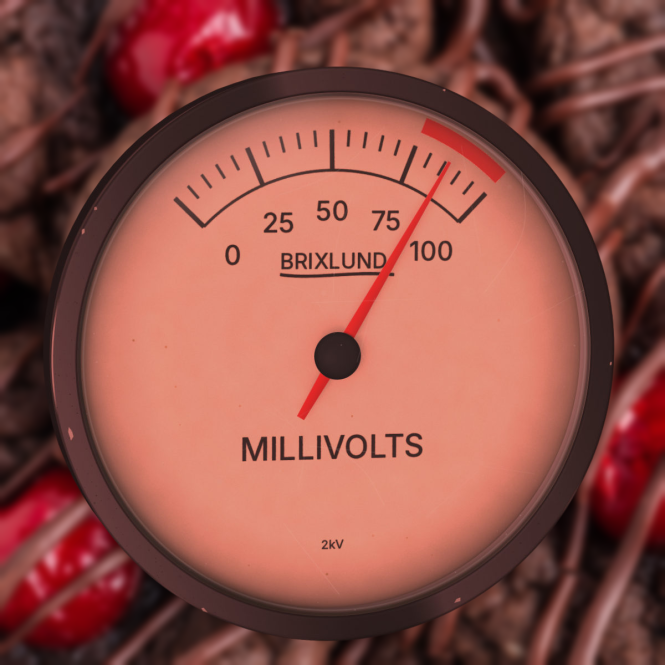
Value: mV 85
